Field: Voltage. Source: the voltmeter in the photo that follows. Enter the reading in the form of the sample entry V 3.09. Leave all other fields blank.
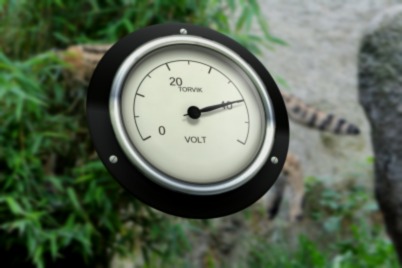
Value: V 40
